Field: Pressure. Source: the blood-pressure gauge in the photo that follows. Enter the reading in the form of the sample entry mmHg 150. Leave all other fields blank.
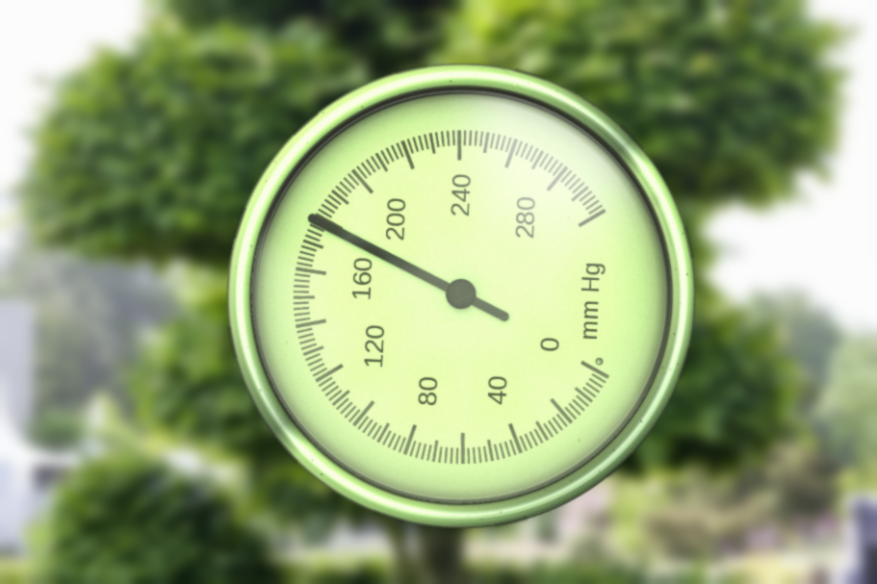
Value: mmHg 178
